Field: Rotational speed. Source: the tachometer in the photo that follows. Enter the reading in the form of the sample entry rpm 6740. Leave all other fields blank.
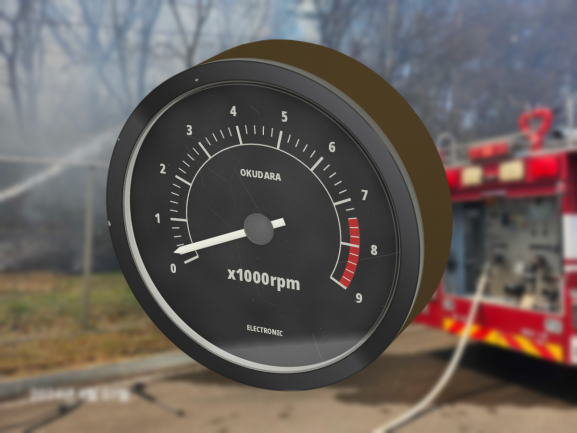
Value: rpm 300
